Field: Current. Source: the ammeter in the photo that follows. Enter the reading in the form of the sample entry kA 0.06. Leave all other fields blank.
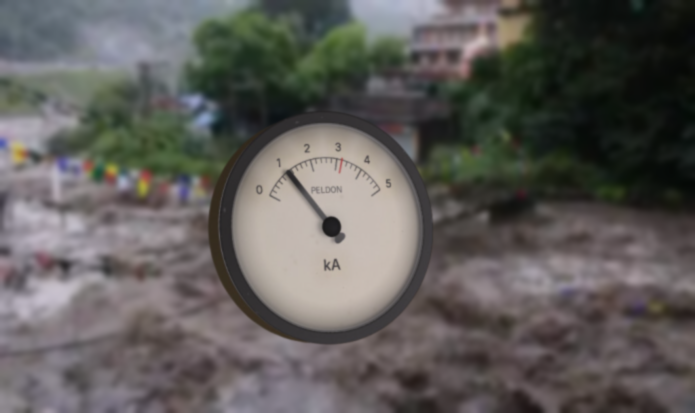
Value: kA 1
